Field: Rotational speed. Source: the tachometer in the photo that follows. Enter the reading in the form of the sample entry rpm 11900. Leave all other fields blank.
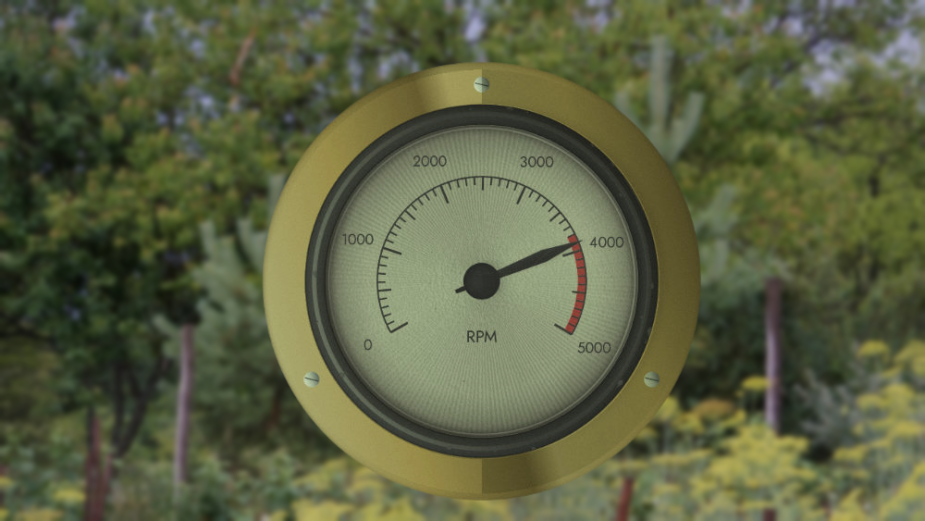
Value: rpm 3900
